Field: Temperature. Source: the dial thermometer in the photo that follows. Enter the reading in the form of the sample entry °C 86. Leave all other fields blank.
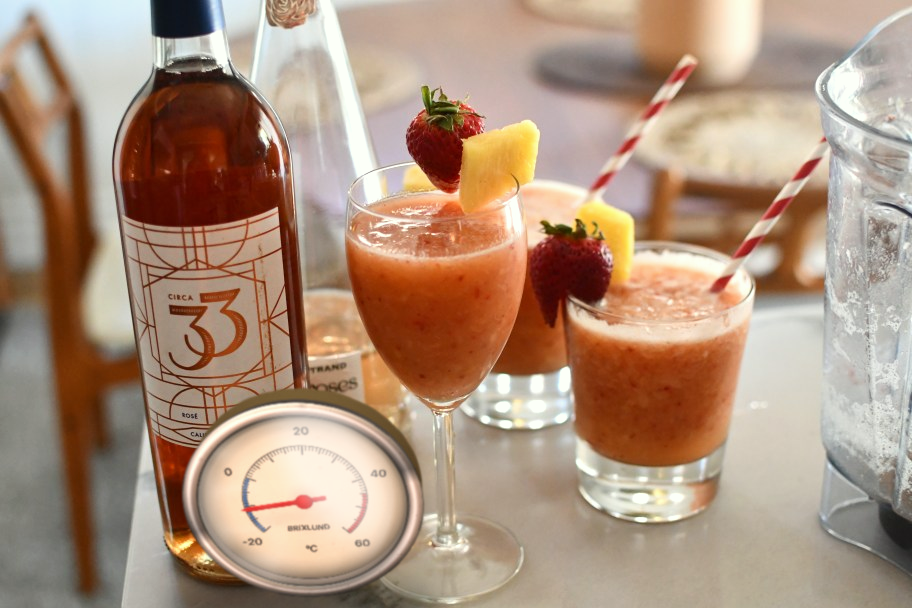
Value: °C -10
